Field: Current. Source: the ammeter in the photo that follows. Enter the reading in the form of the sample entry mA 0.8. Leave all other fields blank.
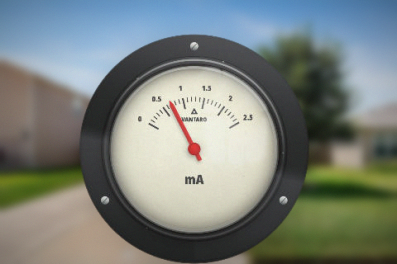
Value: mA 0.7
